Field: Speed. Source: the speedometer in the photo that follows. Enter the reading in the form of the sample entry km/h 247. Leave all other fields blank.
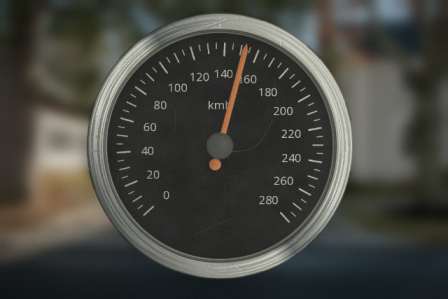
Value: km/h 152.5
